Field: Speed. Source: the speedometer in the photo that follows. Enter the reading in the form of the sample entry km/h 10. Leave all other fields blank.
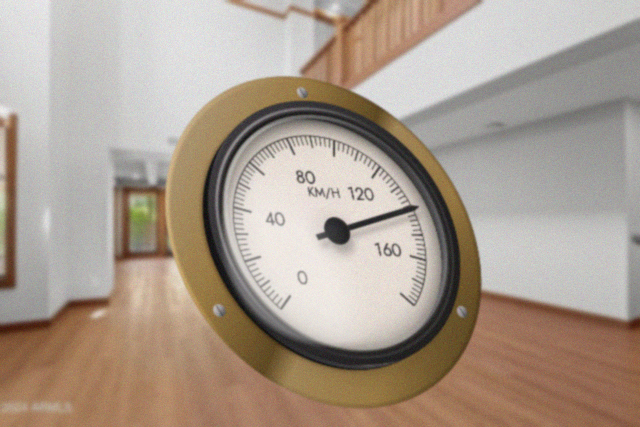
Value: km/h 140
